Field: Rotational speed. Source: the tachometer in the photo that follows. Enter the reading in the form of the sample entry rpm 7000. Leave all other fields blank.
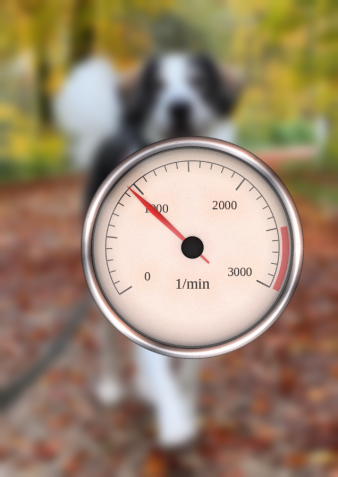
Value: rpm 950
